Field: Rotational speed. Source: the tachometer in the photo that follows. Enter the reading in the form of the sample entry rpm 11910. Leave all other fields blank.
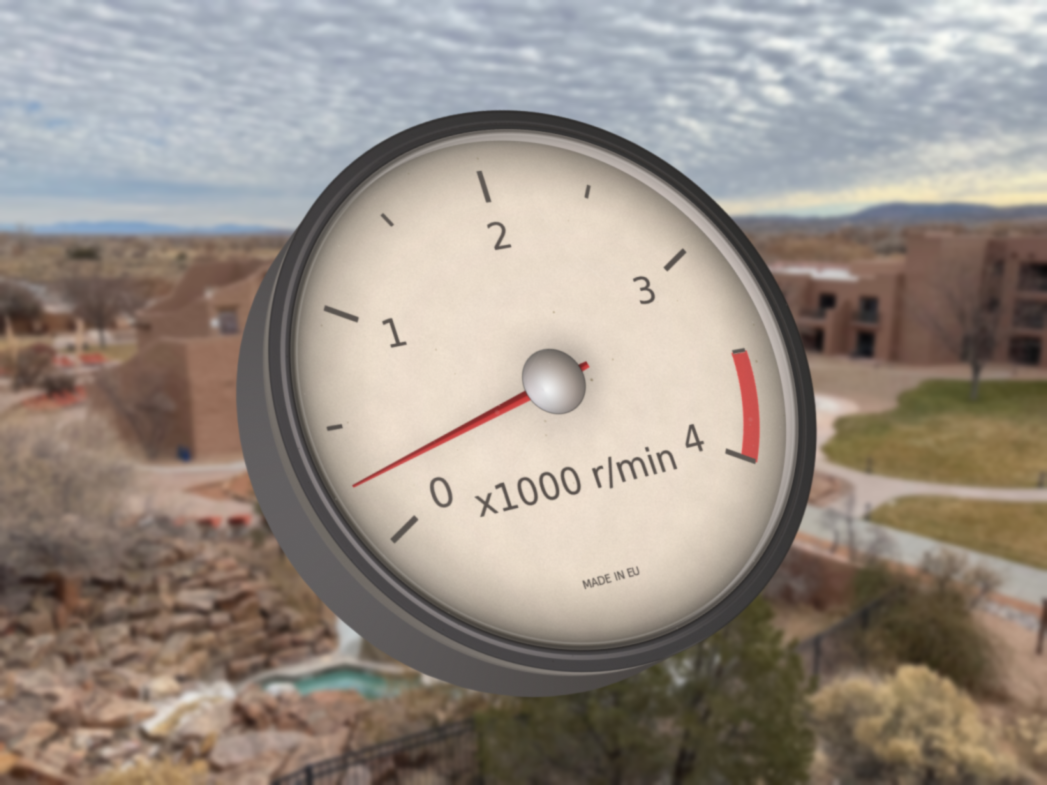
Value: rpm 250
